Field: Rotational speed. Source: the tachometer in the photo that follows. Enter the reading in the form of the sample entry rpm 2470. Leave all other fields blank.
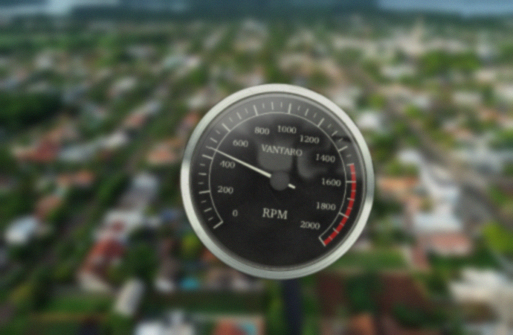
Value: rpm 450
